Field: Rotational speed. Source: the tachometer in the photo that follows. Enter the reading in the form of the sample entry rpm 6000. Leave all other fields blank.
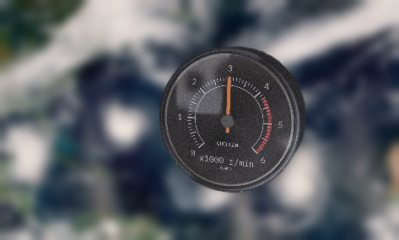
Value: rpm 3000
